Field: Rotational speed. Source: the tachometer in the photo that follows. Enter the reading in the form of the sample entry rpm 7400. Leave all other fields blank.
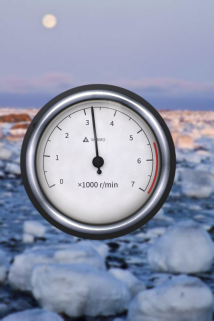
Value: rpm 3250
